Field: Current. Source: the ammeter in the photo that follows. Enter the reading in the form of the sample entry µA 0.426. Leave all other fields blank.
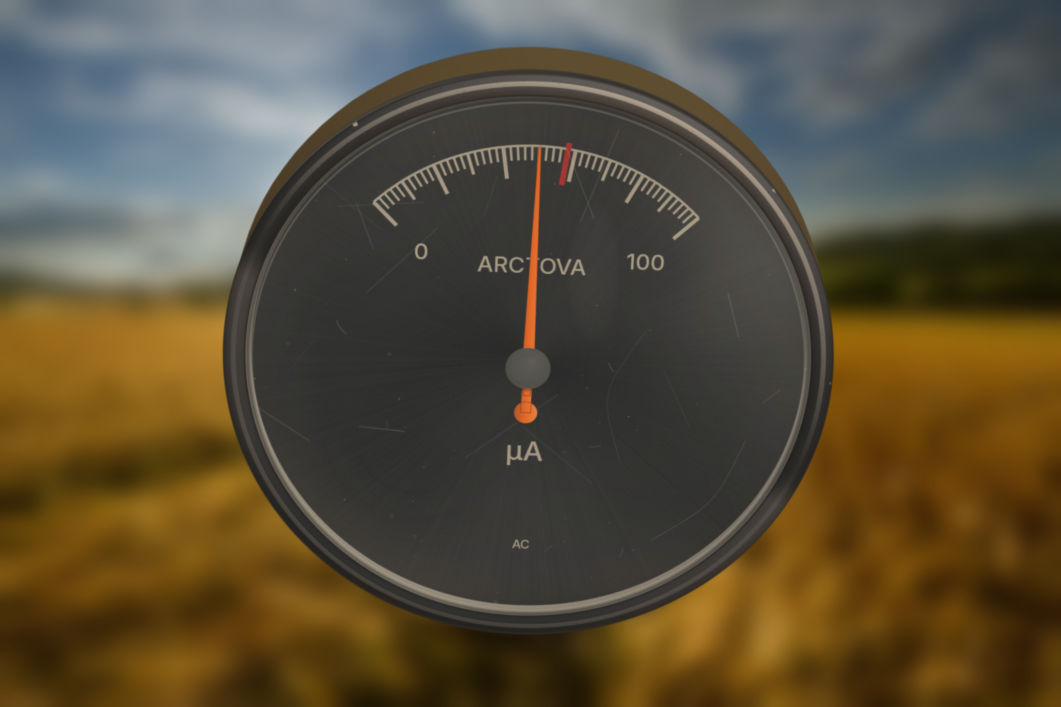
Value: µA 50
